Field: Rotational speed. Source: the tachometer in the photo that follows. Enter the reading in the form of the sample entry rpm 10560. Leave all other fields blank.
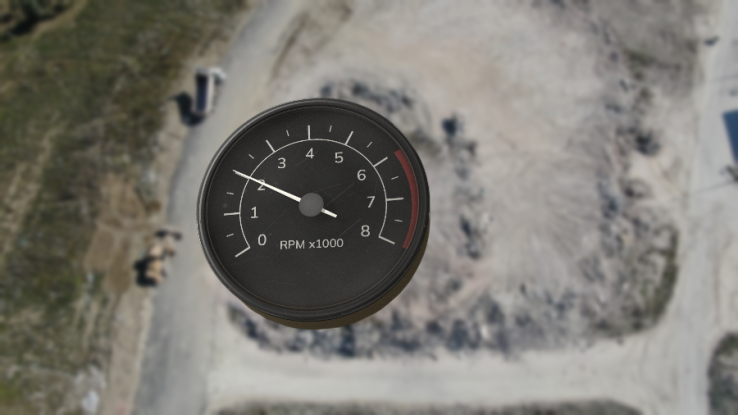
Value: rpm 2000
